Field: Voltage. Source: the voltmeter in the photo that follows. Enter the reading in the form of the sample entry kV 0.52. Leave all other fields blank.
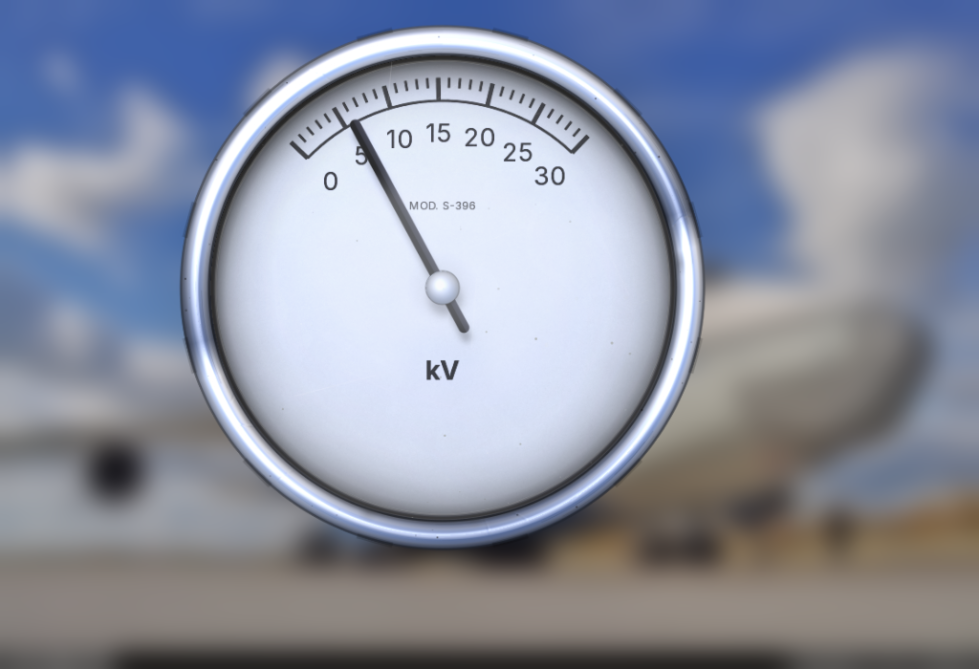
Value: kV 6
